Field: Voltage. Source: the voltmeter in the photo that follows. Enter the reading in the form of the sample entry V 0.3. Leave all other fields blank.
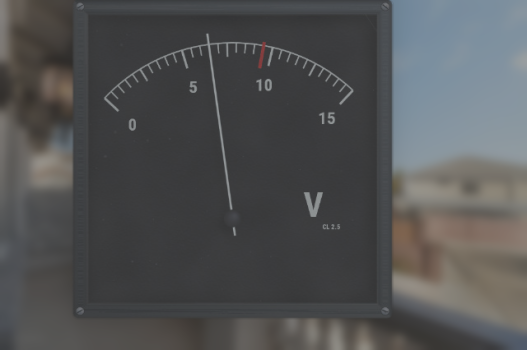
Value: V 6.5
